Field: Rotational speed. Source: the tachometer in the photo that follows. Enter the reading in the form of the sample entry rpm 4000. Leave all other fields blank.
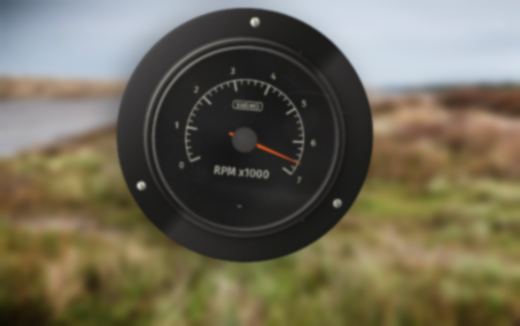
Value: rpm 6600
